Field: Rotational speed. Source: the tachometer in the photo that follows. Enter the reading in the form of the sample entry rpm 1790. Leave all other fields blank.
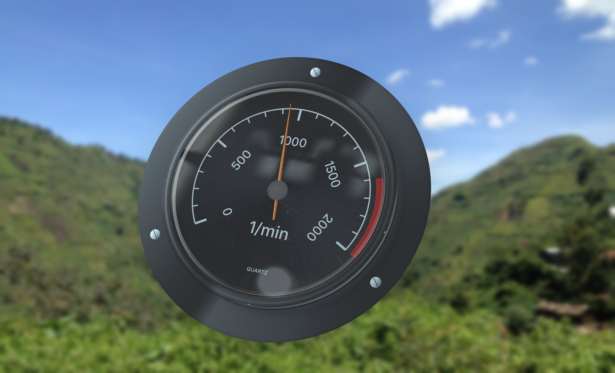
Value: rpm 950
